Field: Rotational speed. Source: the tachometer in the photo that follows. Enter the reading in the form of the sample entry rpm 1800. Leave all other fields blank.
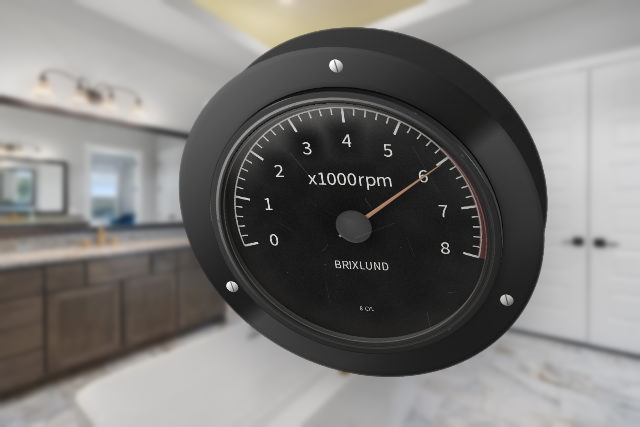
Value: rpm 6000
